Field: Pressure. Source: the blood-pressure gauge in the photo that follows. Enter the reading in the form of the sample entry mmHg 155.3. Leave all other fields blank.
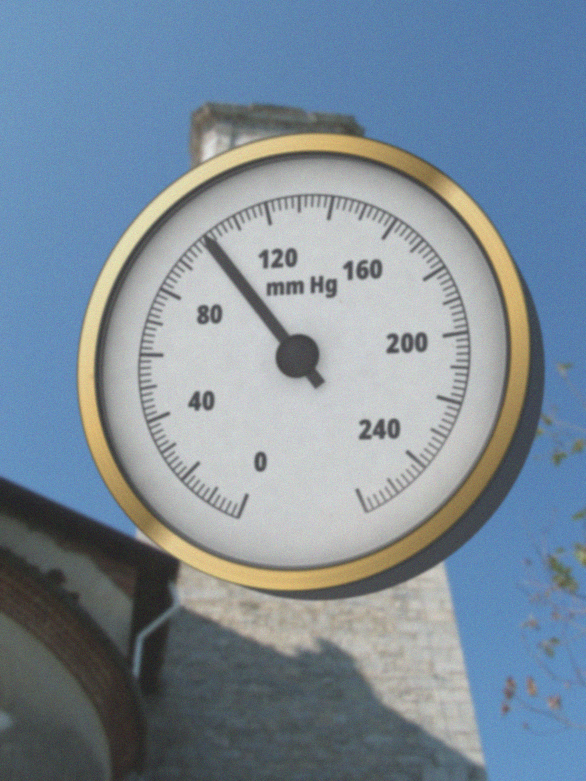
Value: mmHg 100
